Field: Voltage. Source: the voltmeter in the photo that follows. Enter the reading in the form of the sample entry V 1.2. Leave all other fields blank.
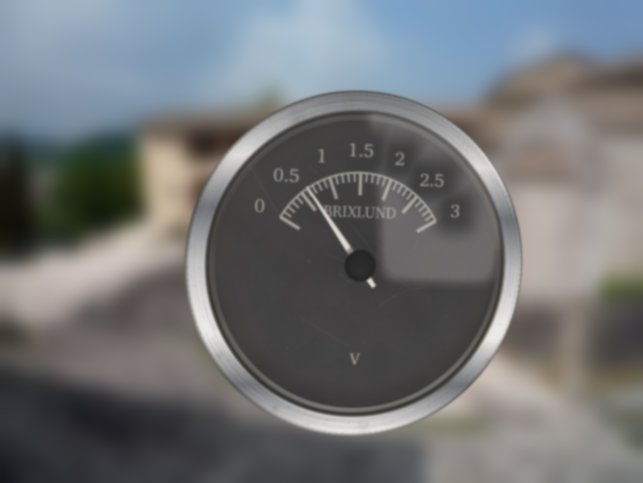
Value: V 0.6
